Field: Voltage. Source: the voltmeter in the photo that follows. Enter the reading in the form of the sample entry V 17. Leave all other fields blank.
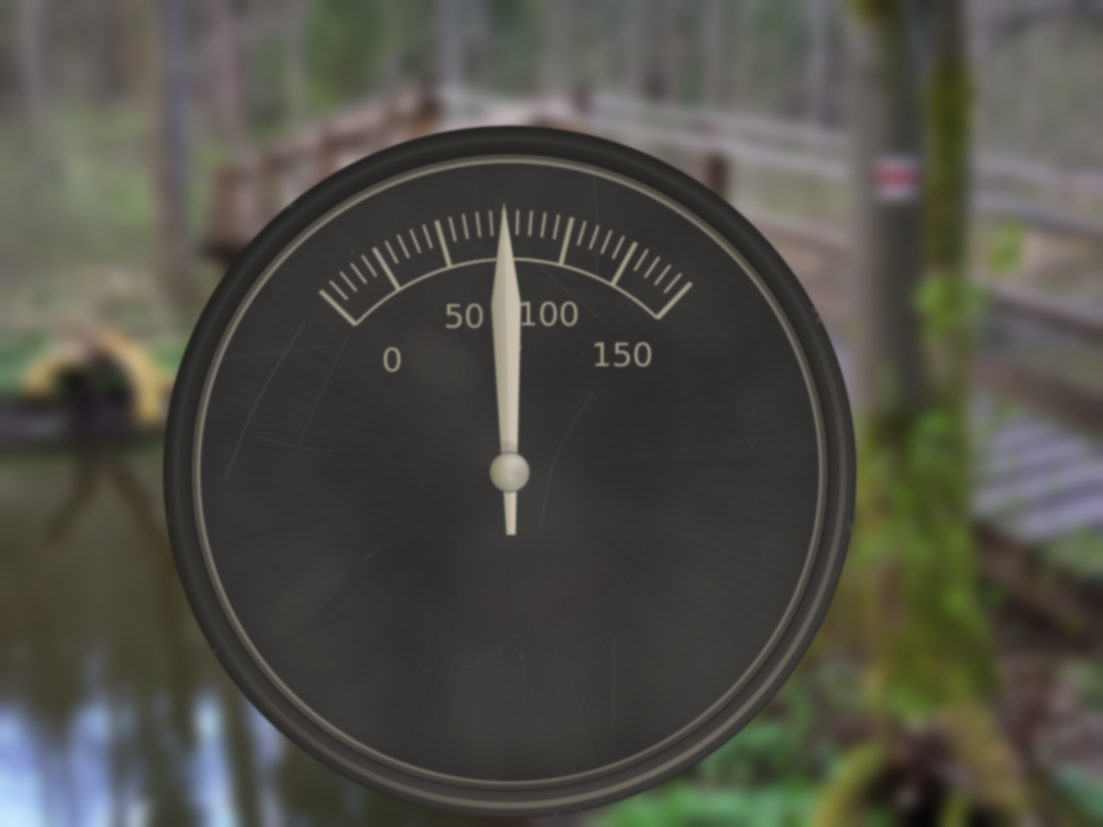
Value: V 75
